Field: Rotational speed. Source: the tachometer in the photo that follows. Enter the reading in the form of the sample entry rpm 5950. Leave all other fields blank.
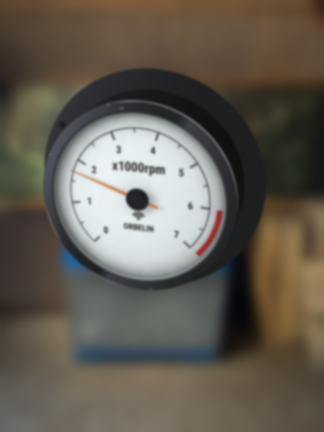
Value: rpm 1750
